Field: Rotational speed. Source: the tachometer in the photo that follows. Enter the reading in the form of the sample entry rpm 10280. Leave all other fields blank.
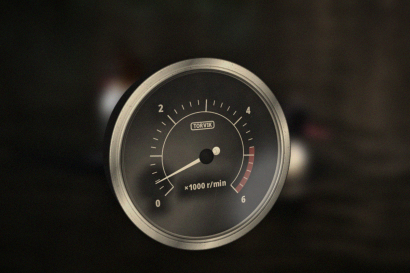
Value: rpm 400
